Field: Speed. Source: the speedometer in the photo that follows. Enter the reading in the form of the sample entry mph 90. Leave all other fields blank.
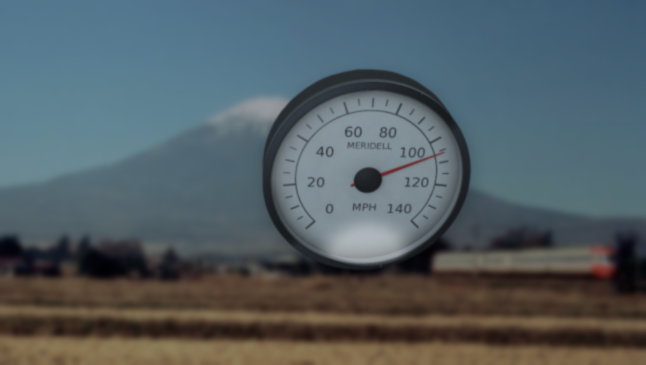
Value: mph 105
